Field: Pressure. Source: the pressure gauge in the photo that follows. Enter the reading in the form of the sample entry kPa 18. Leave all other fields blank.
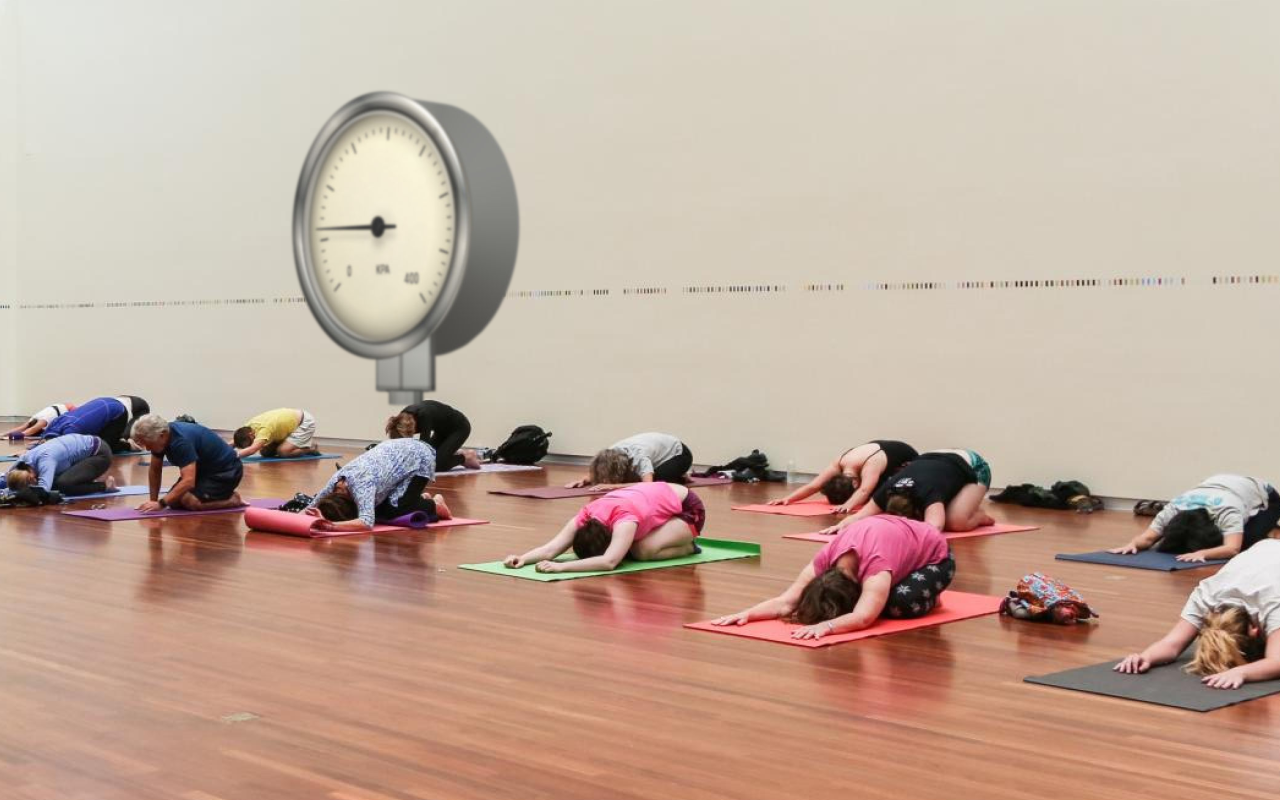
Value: kPa 60
